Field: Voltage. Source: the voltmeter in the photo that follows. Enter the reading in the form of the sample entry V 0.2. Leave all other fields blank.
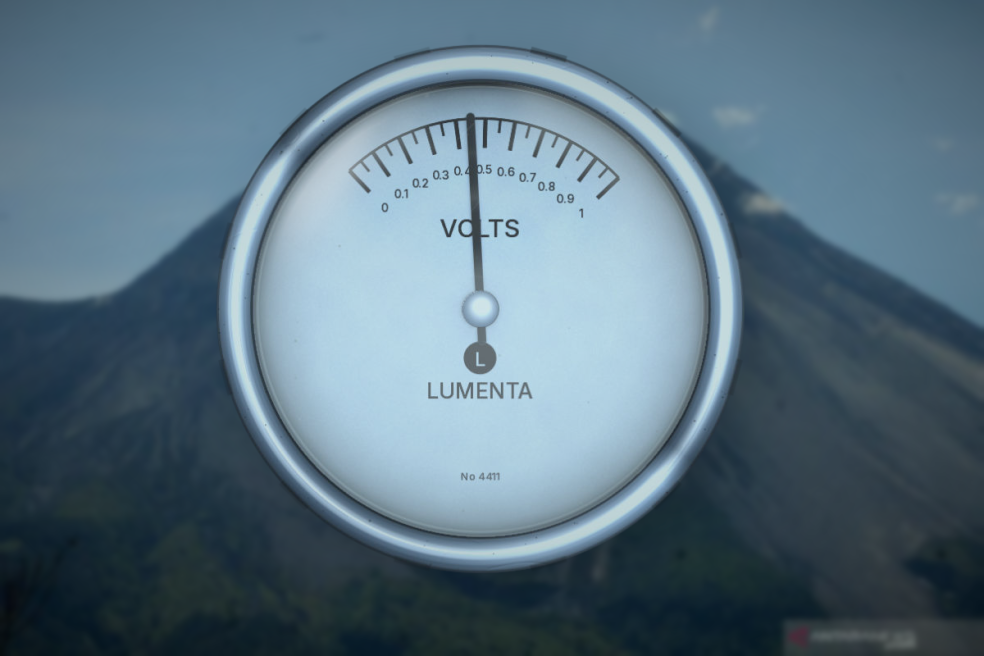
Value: V 0.45
